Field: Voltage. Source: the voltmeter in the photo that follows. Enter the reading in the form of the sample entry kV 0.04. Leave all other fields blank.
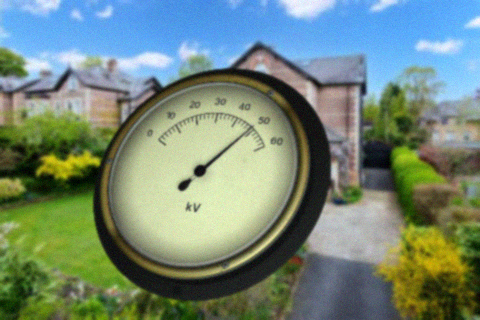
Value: kV 50
